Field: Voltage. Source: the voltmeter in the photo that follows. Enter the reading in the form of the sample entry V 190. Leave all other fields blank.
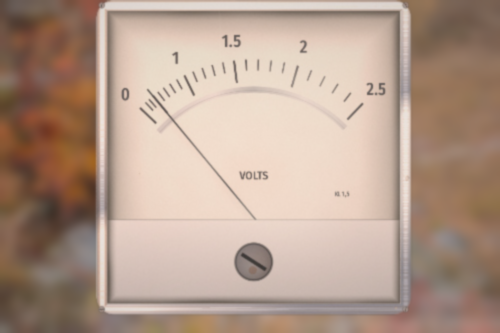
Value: V 0.5
